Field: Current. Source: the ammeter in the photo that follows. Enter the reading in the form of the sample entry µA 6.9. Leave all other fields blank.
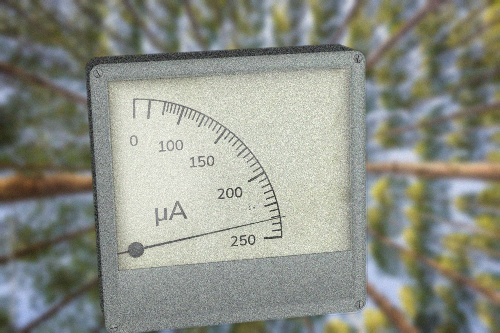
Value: µA 235
